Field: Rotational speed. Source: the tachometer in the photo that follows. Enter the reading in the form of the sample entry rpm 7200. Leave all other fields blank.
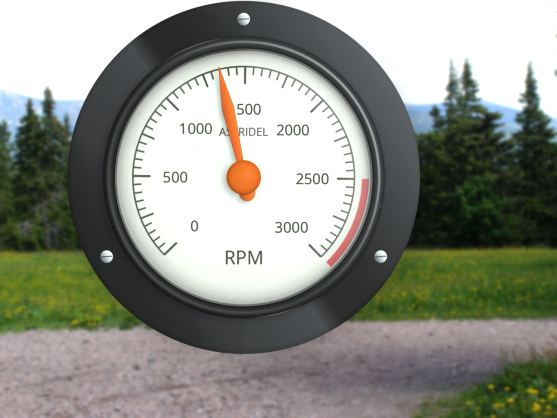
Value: rpm 1350
